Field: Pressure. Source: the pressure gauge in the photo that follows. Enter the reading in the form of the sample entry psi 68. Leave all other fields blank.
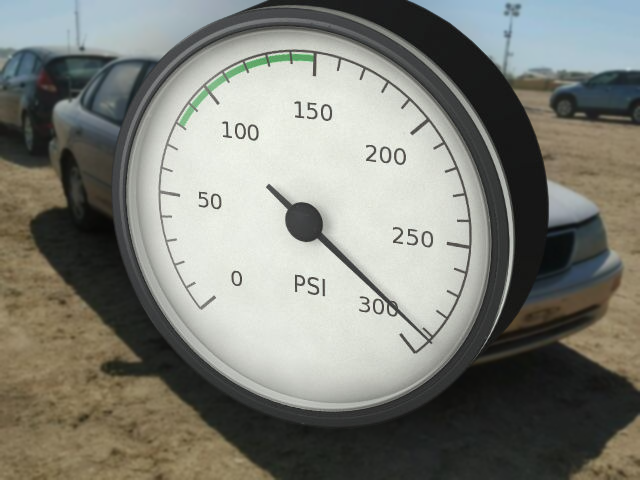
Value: psi 290
